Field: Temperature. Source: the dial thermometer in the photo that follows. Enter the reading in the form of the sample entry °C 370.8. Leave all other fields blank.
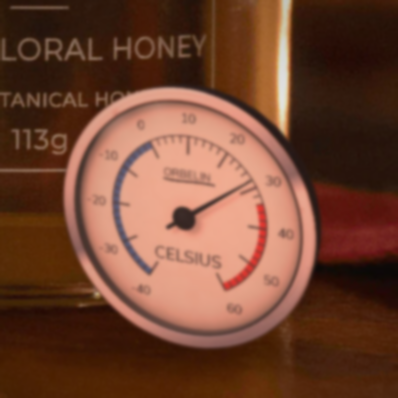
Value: °C 28
